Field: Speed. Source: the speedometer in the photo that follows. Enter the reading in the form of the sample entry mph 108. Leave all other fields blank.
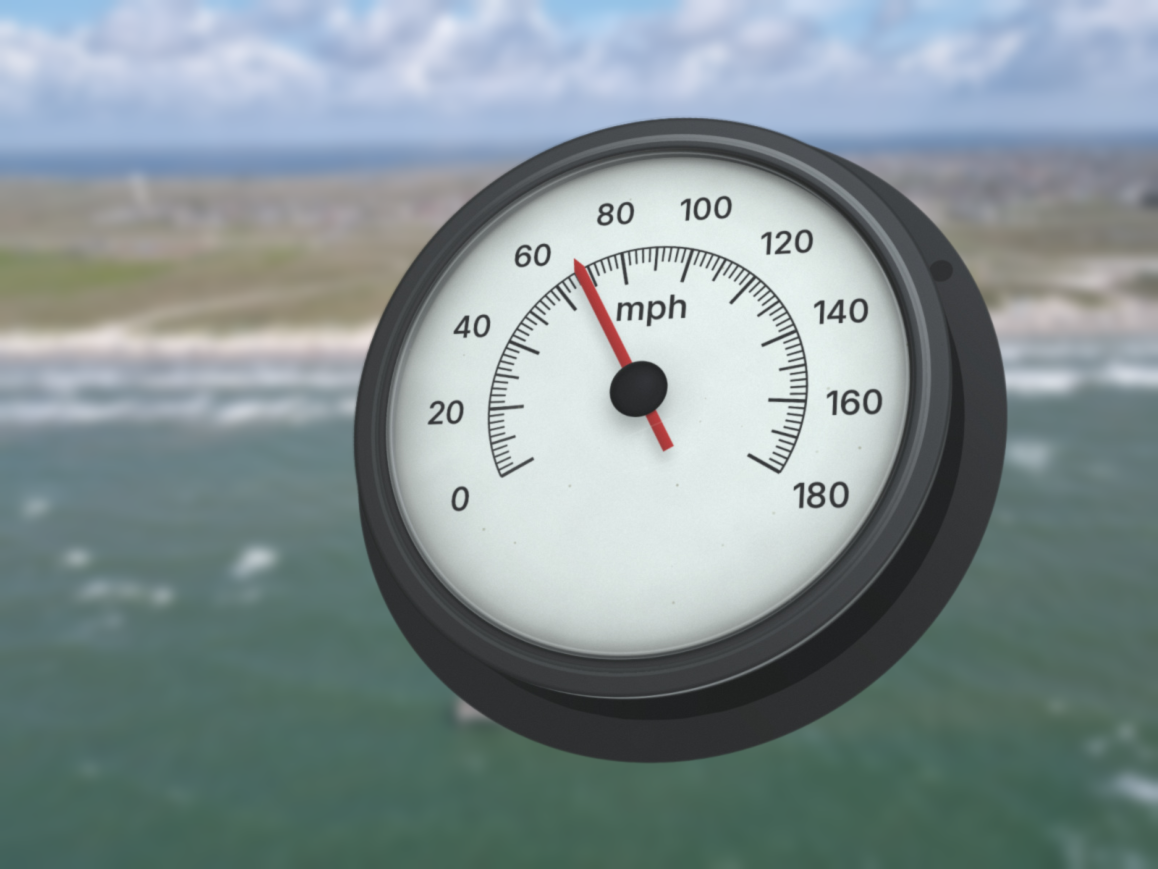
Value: mph 68
